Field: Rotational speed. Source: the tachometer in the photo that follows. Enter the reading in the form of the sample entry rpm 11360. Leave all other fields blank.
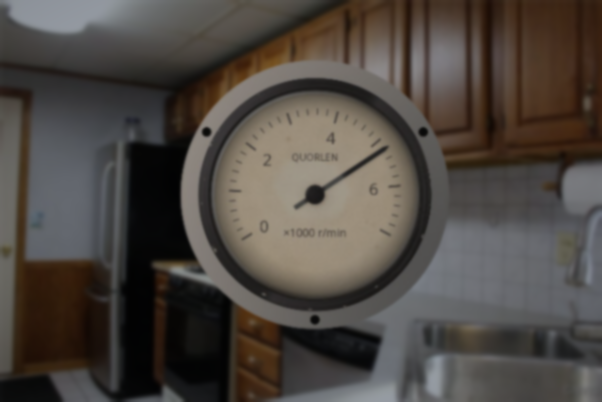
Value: rpm 5200
